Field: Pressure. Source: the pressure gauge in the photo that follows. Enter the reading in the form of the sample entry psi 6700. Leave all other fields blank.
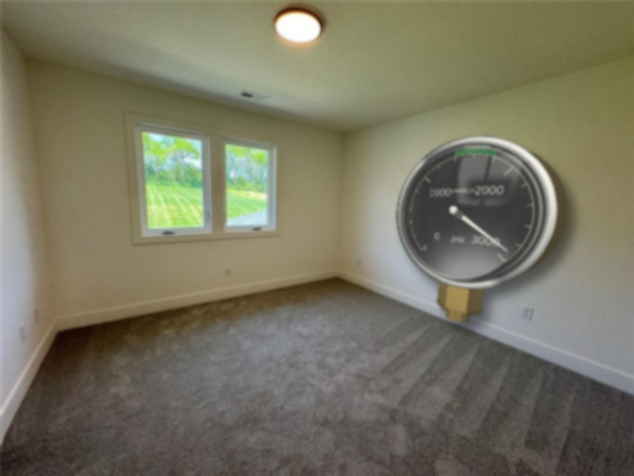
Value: psi 2900
